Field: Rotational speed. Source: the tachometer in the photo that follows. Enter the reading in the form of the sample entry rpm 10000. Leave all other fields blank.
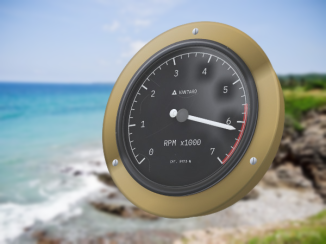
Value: rpm 6200
